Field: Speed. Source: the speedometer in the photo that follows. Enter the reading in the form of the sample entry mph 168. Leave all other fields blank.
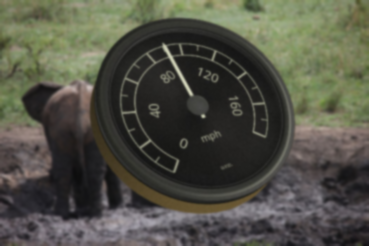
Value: mph 90
